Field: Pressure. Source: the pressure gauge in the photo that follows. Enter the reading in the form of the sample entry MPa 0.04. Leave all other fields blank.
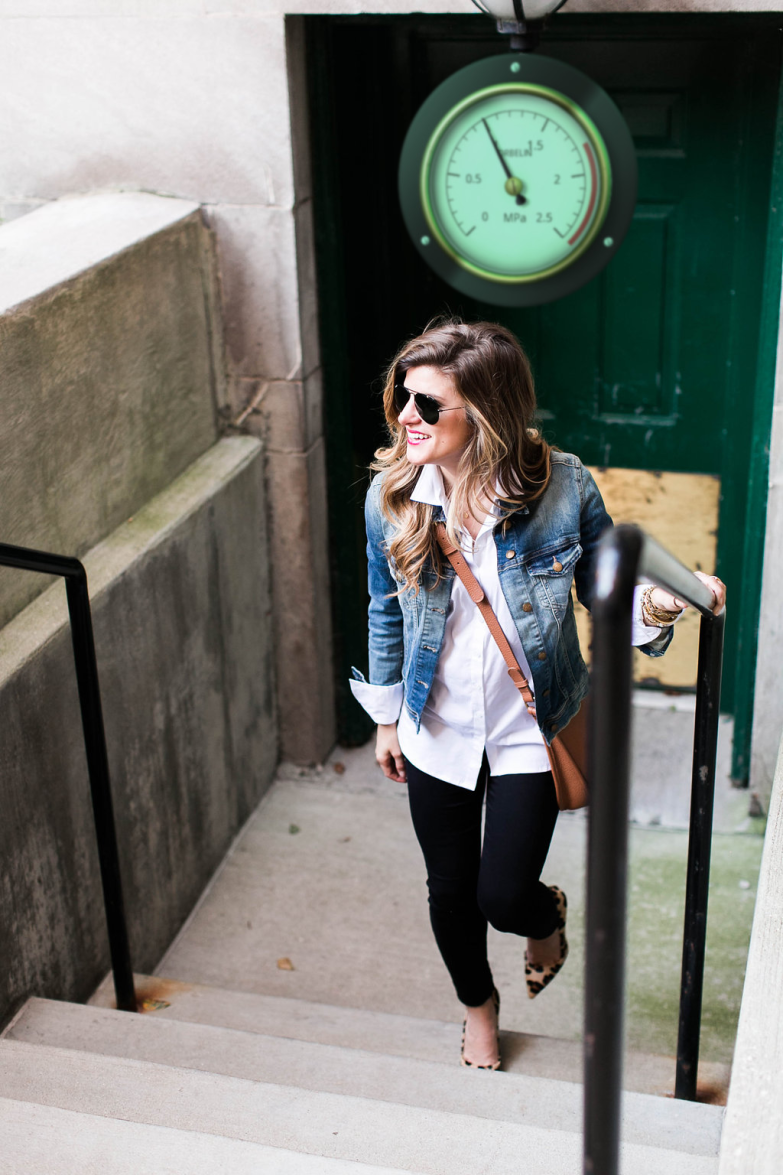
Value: MPa 1
